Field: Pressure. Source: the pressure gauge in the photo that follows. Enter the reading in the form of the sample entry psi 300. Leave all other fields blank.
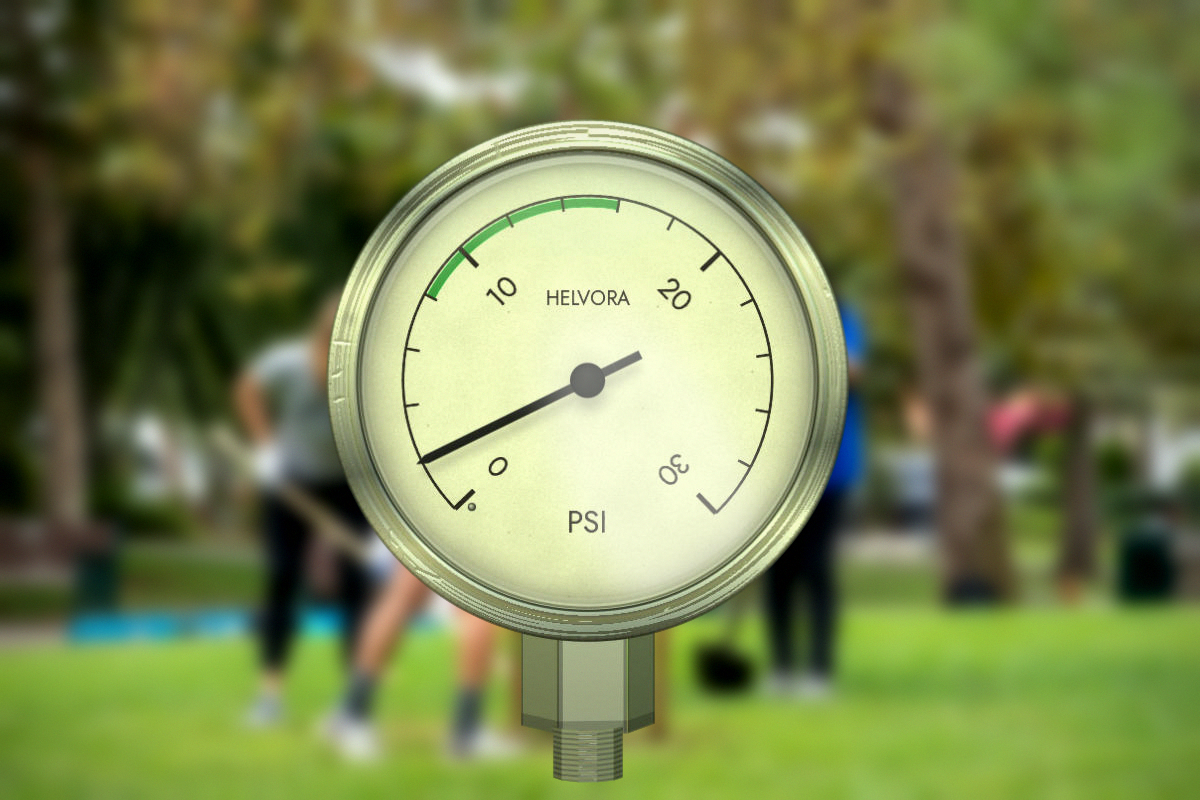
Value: psi 2
